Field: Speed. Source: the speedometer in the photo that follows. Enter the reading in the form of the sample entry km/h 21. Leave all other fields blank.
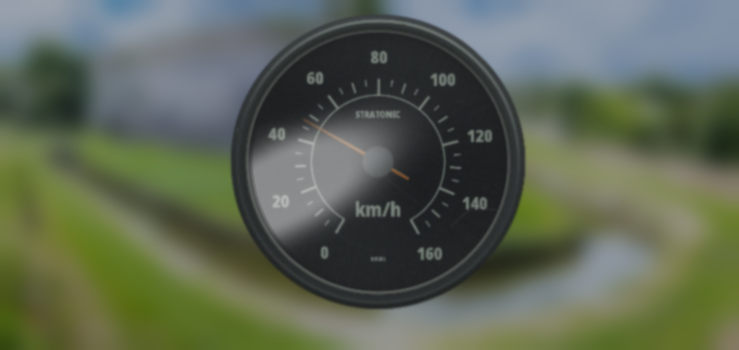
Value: km/h 47.5
